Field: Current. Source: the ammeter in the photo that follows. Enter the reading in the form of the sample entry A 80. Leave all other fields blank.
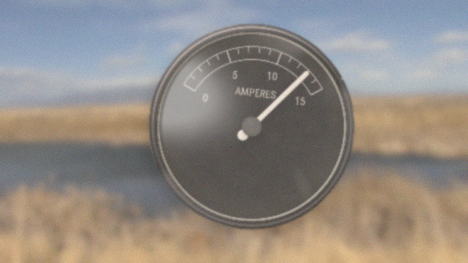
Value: A 13
